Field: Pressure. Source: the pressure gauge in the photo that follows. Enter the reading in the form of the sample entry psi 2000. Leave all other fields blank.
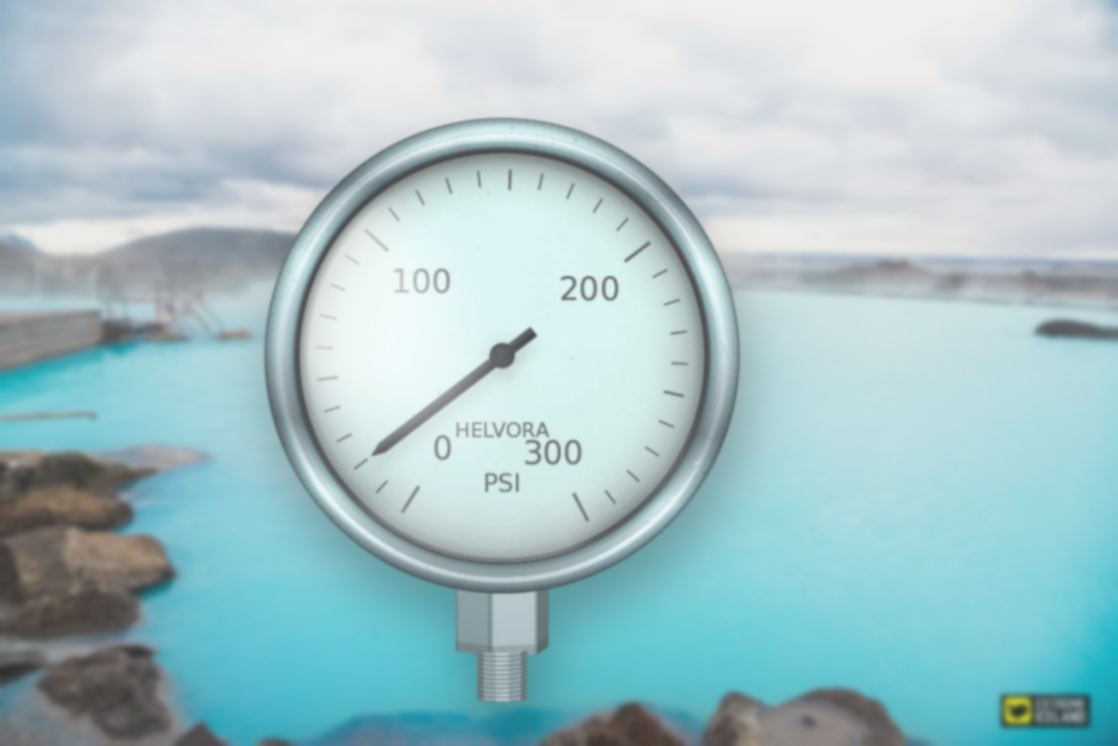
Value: psi 20
